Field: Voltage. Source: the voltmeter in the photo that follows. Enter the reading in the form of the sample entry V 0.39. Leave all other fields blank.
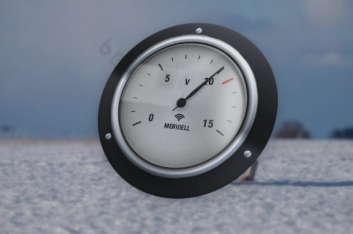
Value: V 10
